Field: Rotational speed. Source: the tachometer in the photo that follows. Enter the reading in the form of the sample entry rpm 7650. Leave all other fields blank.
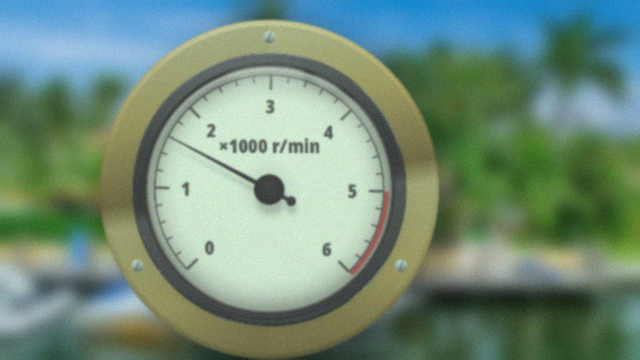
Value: rpm 1600
